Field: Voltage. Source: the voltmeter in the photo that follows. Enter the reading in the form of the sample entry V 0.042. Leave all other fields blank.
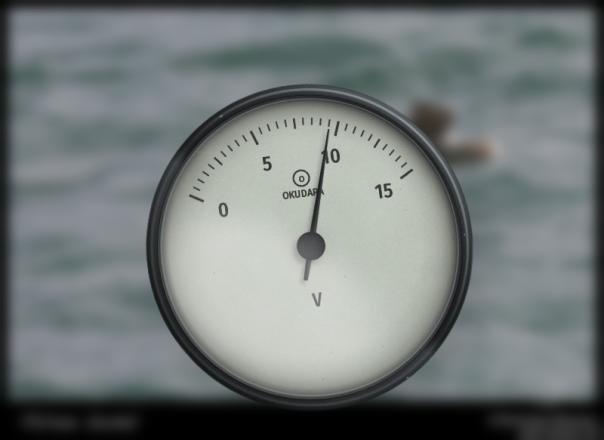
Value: V 9.5
